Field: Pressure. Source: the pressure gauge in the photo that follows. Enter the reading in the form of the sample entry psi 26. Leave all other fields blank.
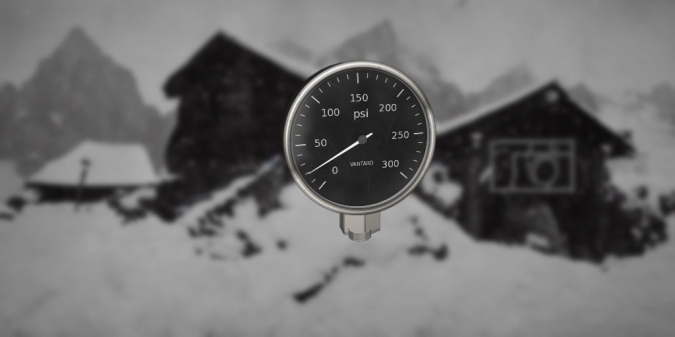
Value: psi 20
